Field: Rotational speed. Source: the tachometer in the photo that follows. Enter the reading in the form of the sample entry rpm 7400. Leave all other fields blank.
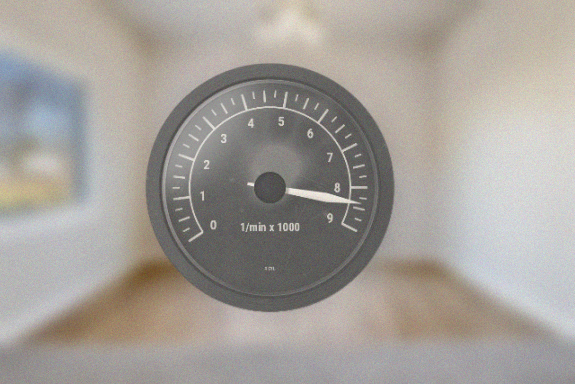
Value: rpm 8375
